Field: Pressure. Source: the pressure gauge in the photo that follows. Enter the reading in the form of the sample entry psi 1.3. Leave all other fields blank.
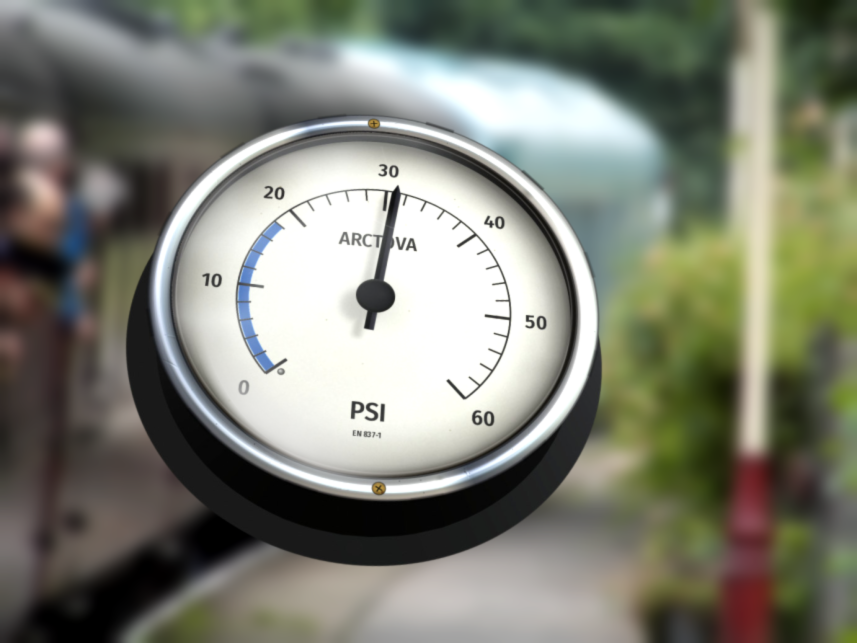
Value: psi 31
